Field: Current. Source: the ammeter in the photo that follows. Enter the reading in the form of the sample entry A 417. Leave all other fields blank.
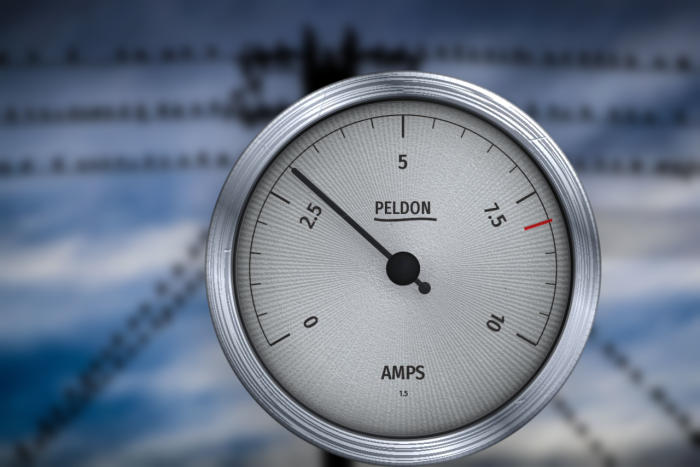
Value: A 3
